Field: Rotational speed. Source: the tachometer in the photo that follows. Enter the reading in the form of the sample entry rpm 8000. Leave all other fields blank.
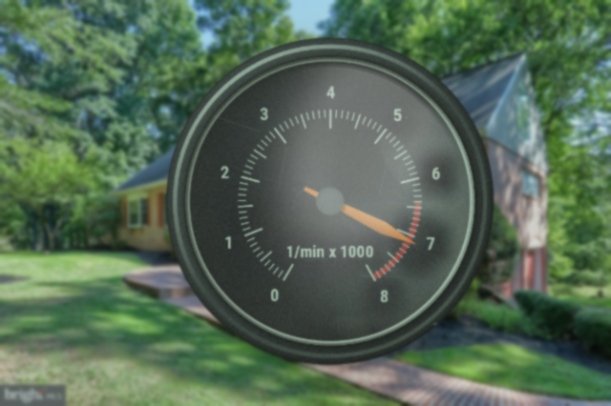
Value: rpm 7100
